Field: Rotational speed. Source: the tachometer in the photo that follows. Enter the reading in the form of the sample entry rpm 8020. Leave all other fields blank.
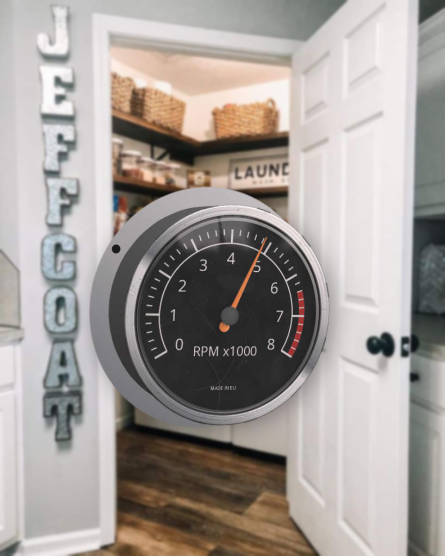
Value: rpm 4800
